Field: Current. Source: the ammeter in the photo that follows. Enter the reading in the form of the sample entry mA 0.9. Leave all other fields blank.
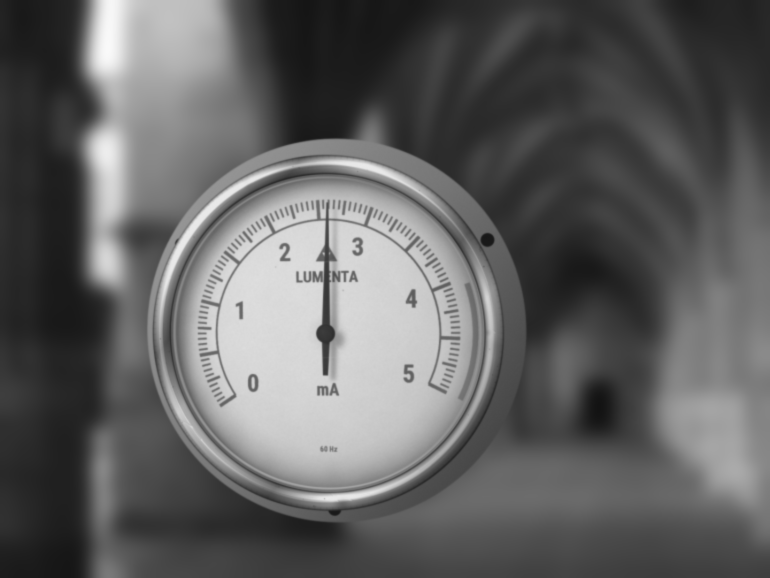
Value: mA 2.6
